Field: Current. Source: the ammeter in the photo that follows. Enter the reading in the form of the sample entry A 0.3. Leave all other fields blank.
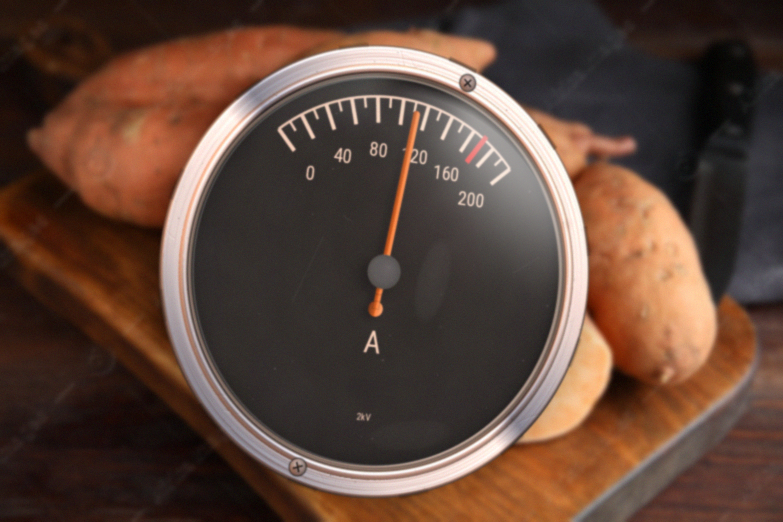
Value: A 110
